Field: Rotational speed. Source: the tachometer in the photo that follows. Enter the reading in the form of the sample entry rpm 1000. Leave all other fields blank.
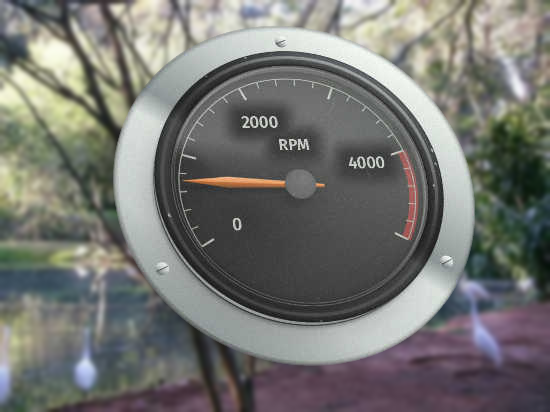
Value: rpm 700
